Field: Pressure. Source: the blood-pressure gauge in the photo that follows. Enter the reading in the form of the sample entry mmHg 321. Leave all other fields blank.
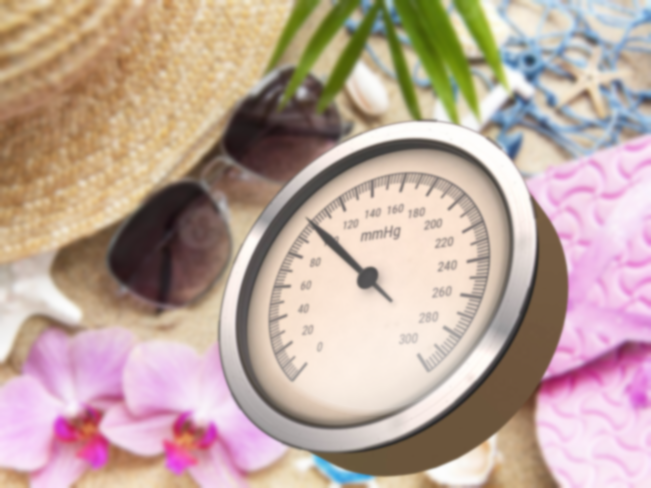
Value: mmHg 100
